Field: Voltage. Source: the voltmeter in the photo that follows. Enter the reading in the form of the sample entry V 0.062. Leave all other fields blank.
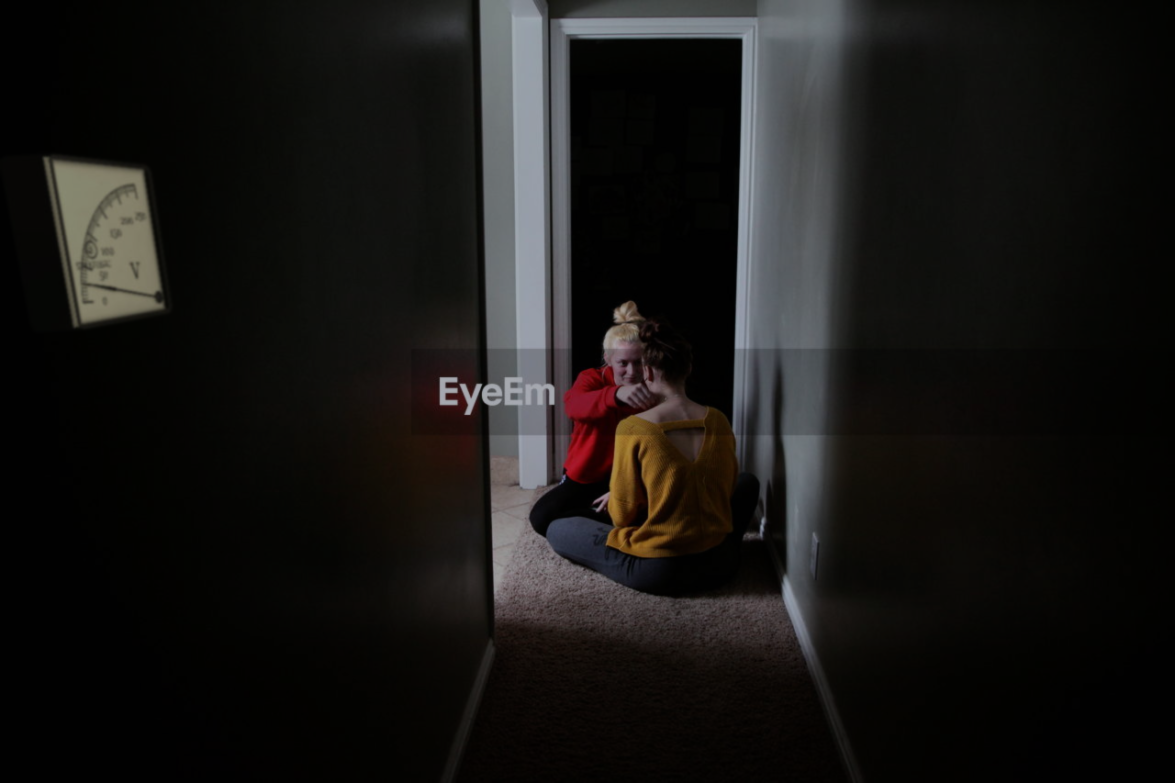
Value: V 25
